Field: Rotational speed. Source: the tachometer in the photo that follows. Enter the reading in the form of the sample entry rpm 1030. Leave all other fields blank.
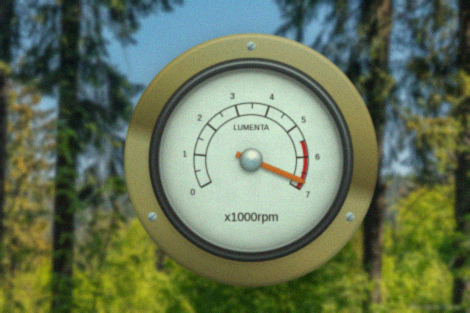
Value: rpm 6750
